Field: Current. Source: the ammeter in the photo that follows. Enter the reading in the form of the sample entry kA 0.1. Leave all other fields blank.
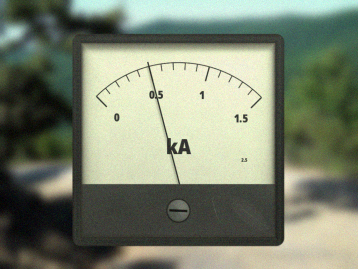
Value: kA 0.5
